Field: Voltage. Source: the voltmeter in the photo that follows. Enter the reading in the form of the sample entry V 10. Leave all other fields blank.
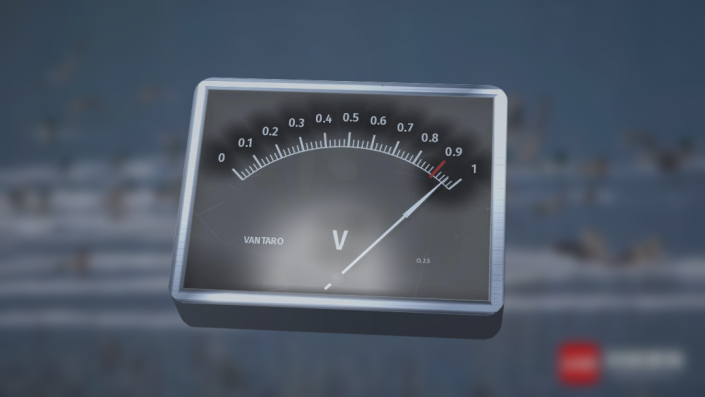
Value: V 0.96
